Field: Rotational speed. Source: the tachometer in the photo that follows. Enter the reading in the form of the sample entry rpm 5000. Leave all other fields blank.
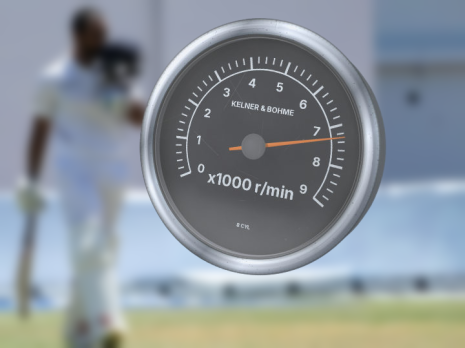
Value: rpm 7300
